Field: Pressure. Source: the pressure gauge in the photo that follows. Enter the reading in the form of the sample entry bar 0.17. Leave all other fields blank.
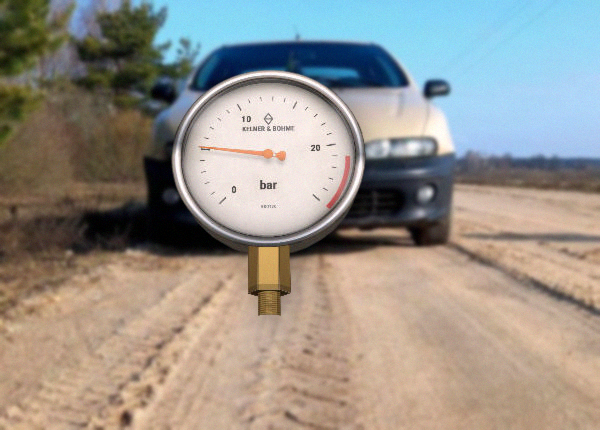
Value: bar 5
